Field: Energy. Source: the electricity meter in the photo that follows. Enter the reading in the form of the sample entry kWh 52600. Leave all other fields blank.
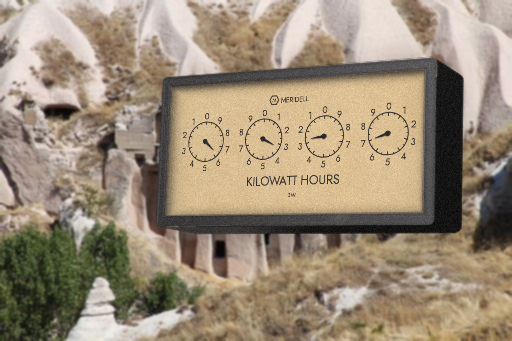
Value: kWh 6327
